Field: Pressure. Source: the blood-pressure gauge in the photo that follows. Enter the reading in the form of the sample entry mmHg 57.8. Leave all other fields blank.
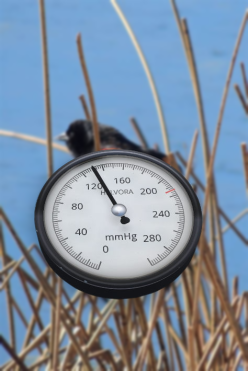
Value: mmHg 130
